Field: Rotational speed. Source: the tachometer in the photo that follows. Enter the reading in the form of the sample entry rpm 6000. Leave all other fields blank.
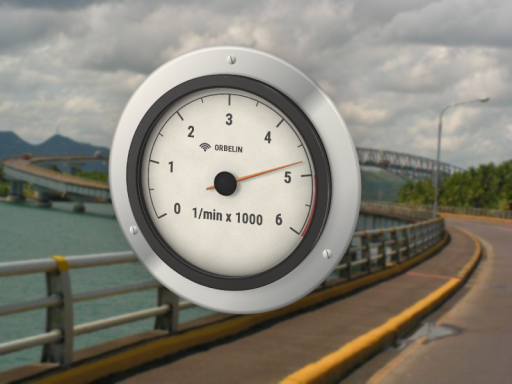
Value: rpm 4750
